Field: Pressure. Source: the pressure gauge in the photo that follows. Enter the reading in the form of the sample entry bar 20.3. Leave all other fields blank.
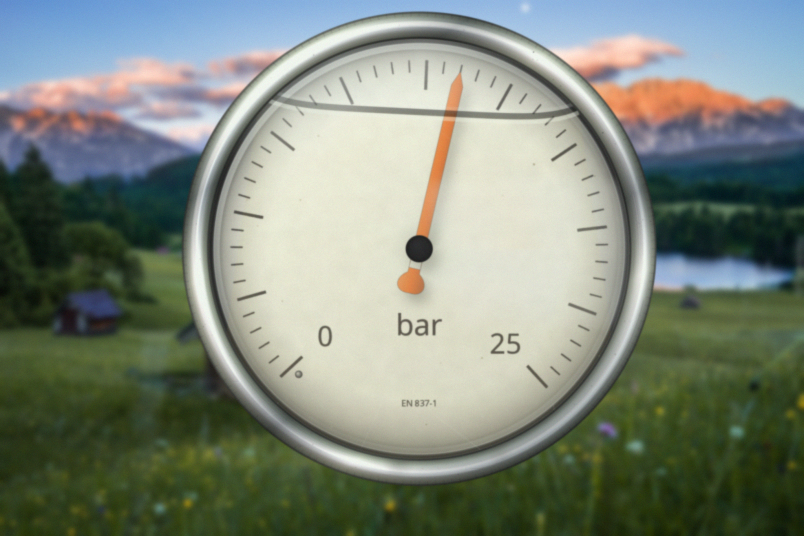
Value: bar 13.5
